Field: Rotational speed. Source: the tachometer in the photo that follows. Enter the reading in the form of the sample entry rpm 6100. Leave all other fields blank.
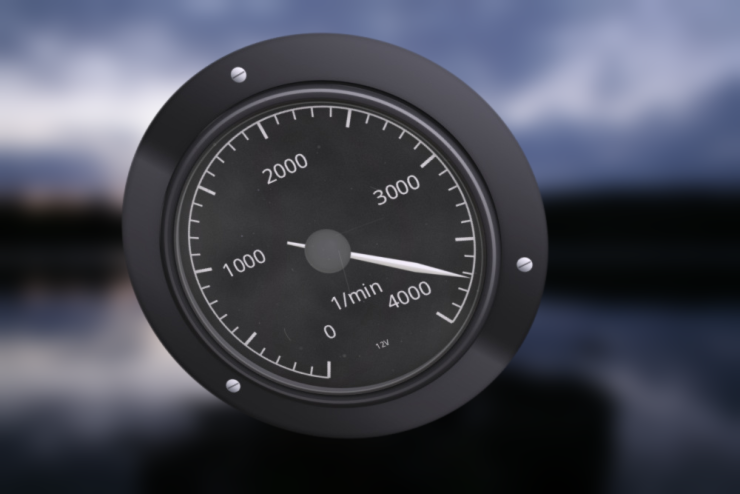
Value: rpm 3700
